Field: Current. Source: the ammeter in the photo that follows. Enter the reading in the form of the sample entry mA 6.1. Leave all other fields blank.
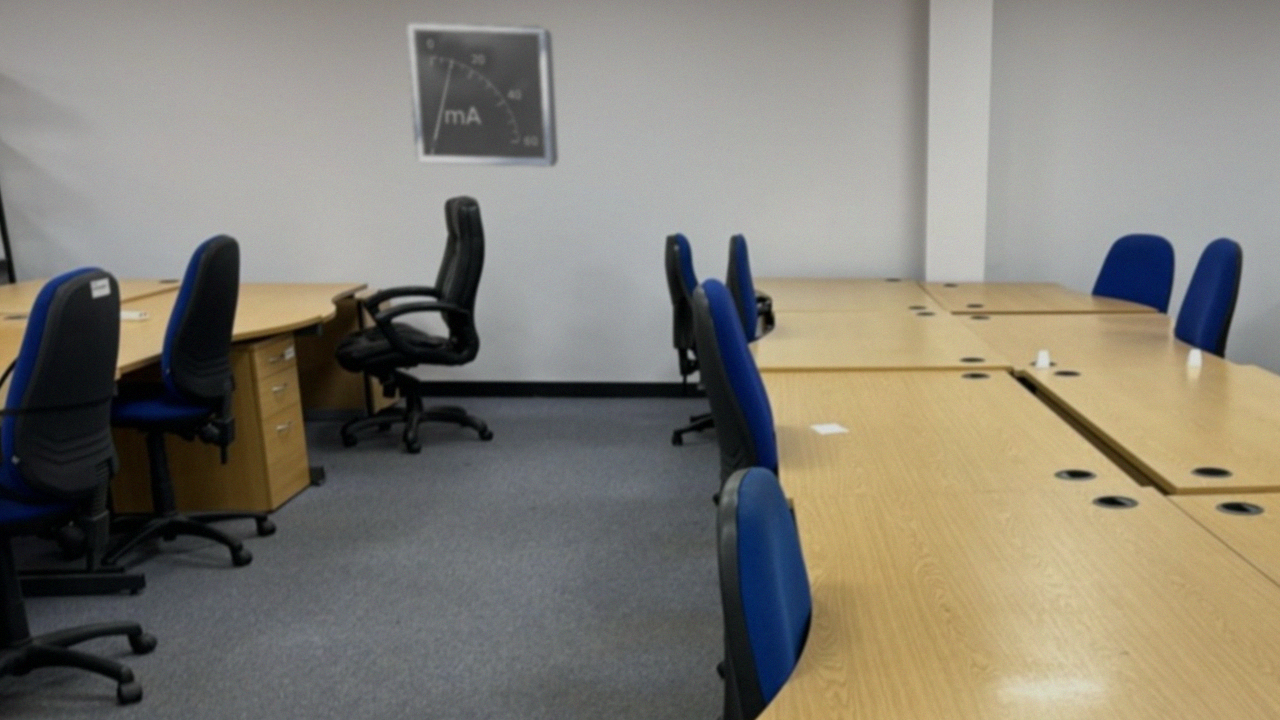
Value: mA 10
